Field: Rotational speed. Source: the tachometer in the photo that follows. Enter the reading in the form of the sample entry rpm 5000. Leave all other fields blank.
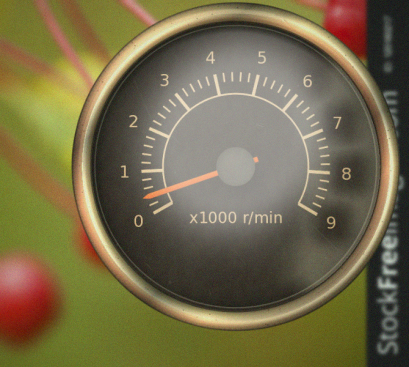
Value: rpm 400
